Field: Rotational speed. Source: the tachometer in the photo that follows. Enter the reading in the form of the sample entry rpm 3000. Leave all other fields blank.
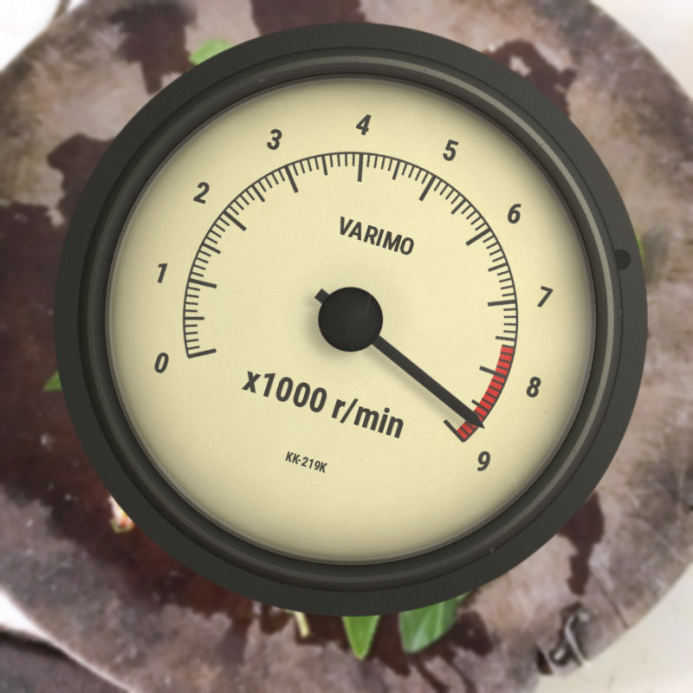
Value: rpm 8700
